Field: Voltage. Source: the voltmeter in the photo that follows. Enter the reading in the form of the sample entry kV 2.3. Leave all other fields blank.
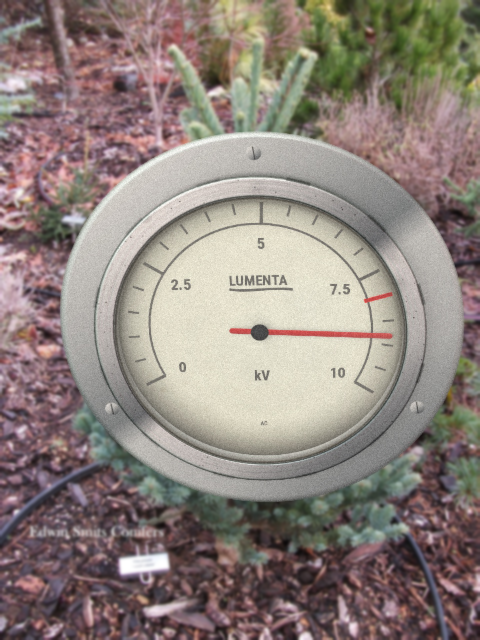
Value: kV 8.75
